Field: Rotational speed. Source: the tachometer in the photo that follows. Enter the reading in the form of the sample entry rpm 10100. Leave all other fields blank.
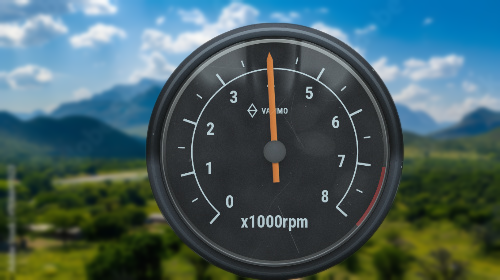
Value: rpm 4000
